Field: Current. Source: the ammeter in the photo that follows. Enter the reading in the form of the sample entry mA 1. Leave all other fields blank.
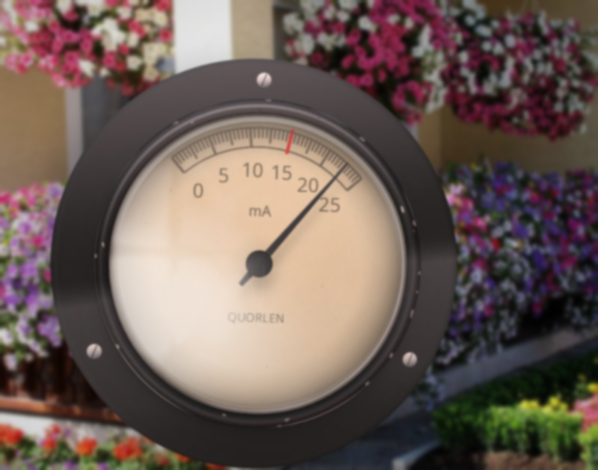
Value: mA 22.5
